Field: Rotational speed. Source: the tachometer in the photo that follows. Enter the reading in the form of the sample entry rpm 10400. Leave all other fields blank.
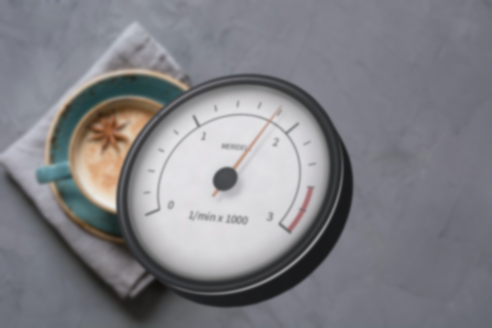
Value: rpm 1800
